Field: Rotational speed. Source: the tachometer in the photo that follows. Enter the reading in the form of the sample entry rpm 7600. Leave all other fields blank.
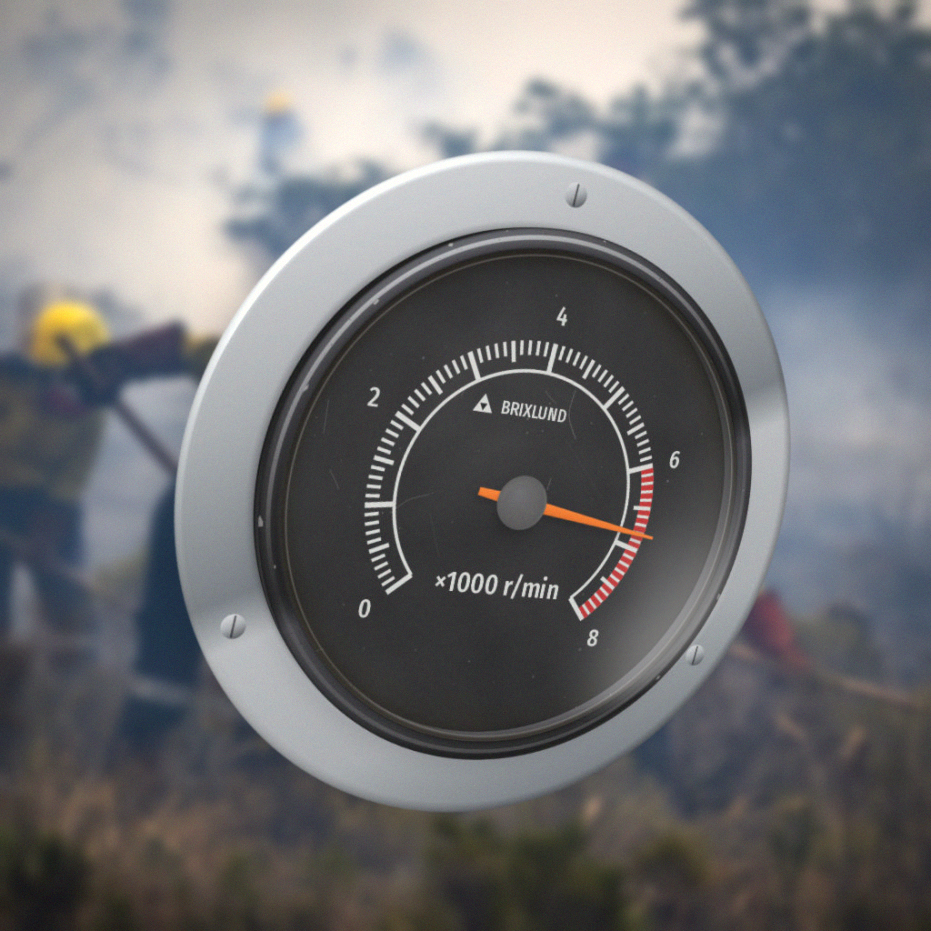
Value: rpm 6800
